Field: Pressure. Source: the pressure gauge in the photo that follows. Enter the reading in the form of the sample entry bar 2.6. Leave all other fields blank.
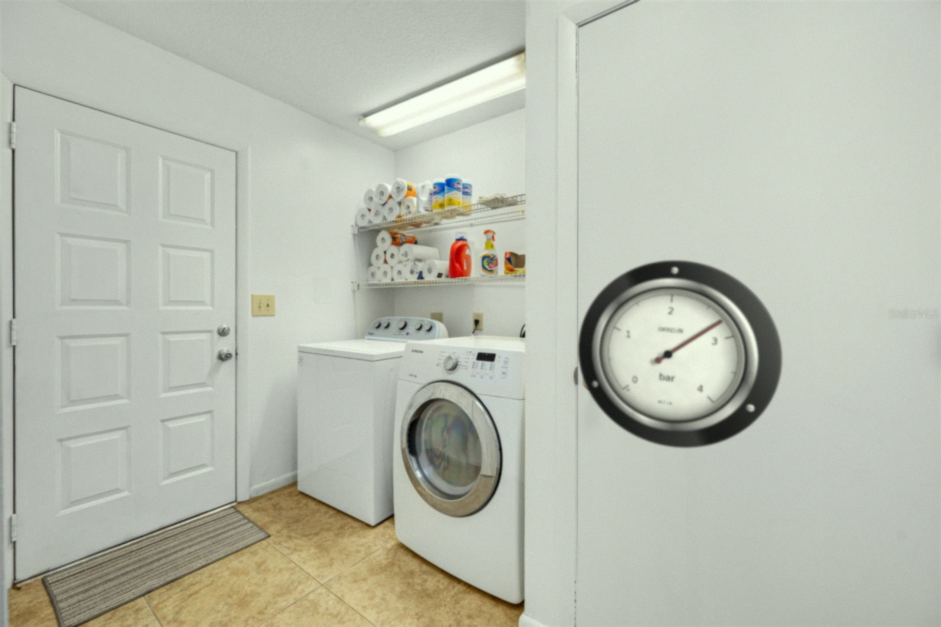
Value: bar 2.75
